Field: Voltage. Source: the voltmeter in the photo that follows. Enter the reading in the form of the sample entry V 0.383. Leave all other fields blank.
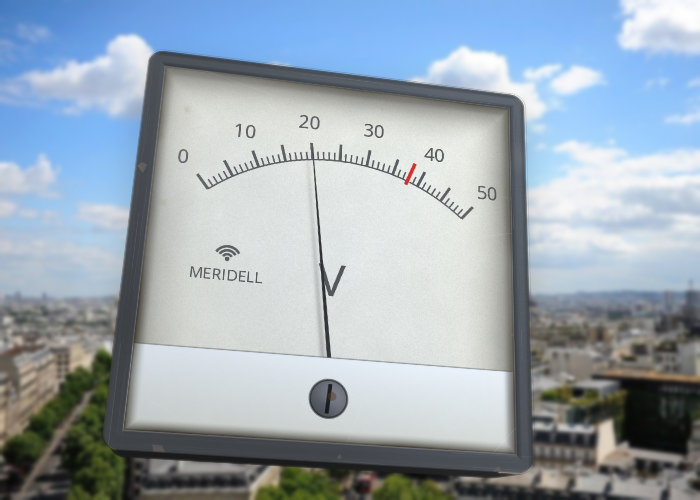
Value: V 20
